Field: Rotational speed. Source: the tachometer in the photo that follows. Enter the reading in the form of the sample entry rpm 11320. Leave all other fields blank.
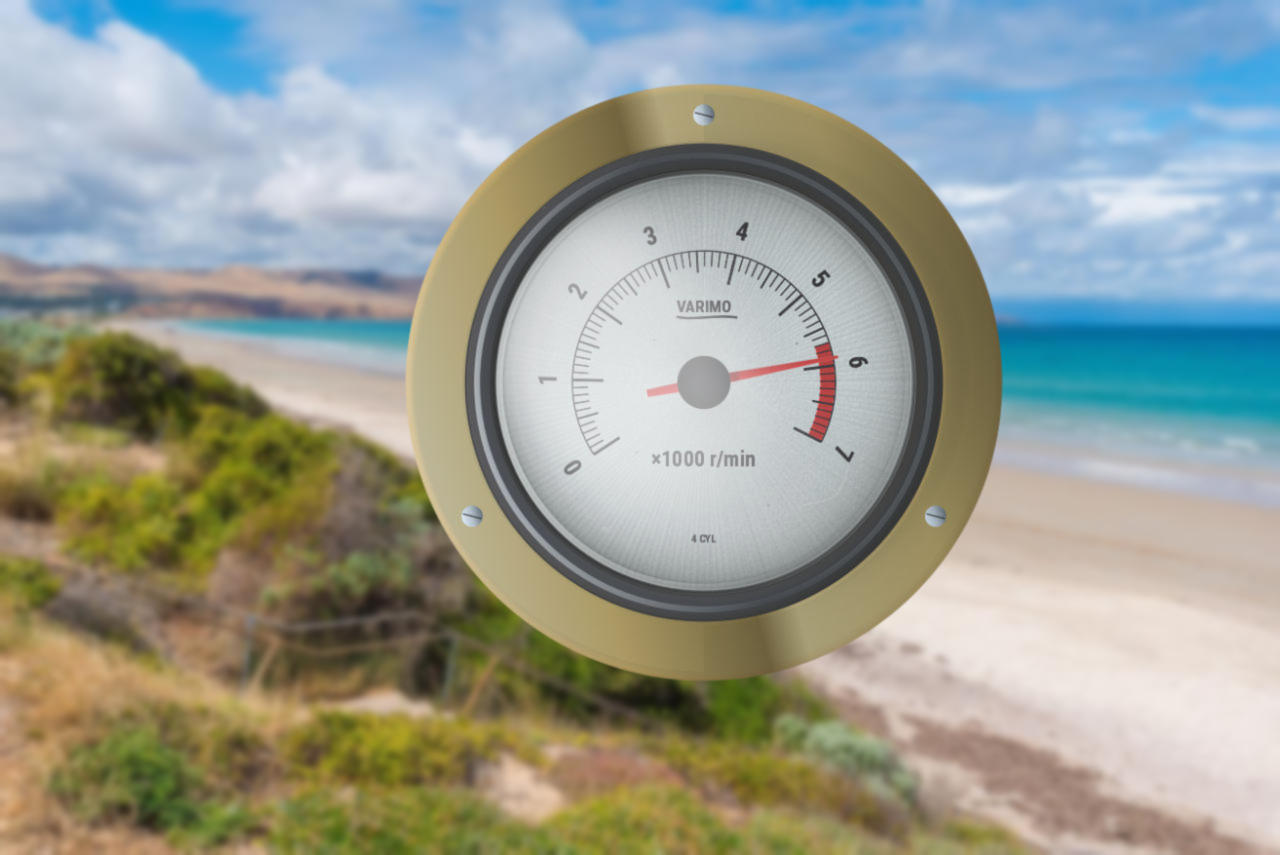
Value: rpm 5900
